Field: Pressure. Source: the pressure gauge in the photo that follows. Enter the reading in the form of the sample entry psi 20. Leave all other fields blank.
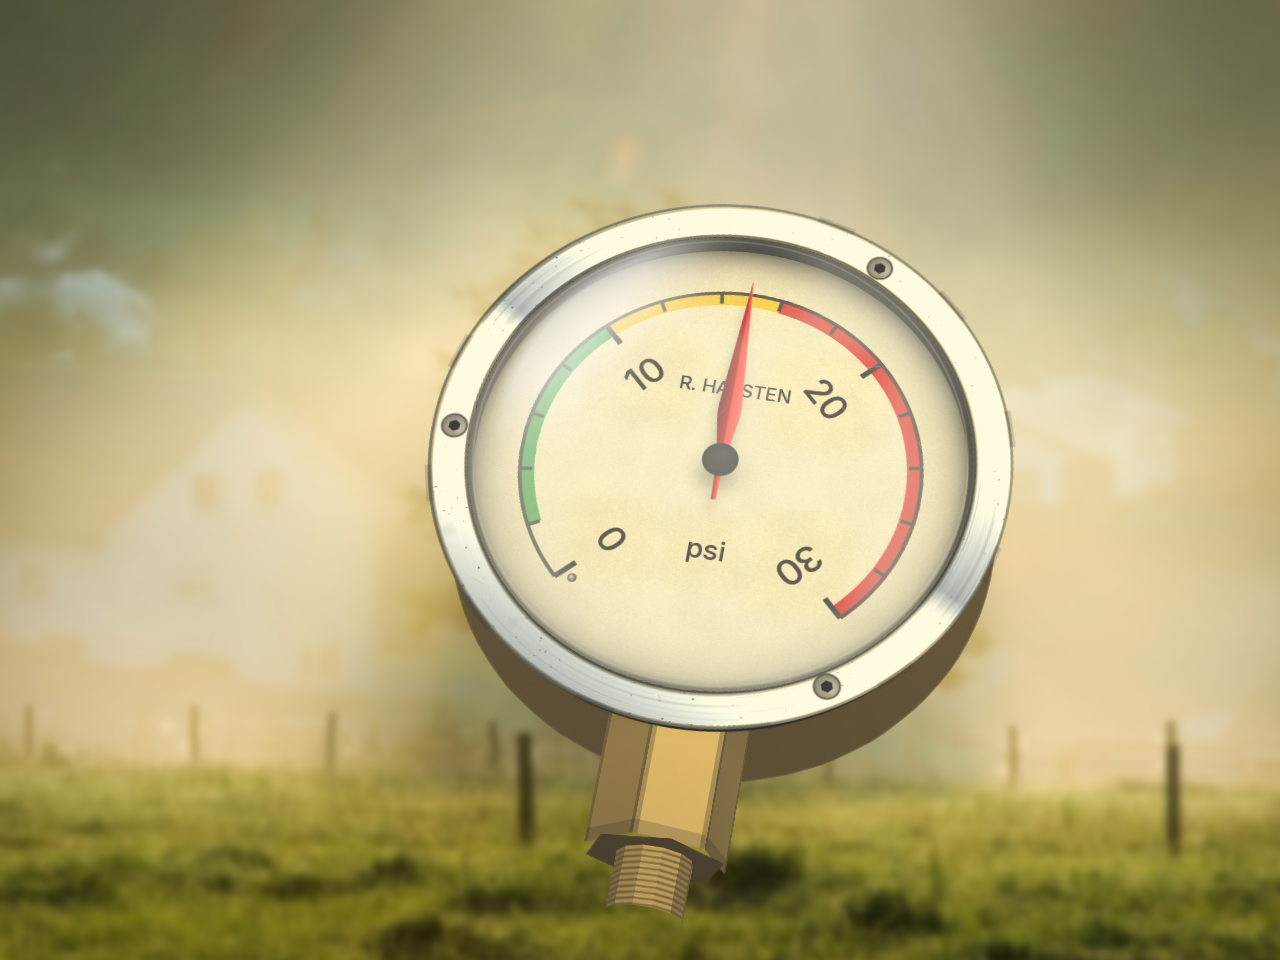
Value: psi 15
